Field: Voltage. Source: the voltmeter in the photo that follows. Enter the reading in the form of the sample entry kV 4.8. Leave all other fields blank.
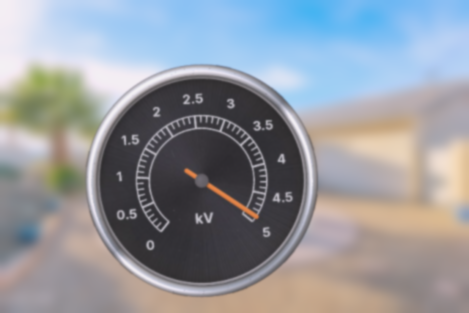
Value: kV 4.9
